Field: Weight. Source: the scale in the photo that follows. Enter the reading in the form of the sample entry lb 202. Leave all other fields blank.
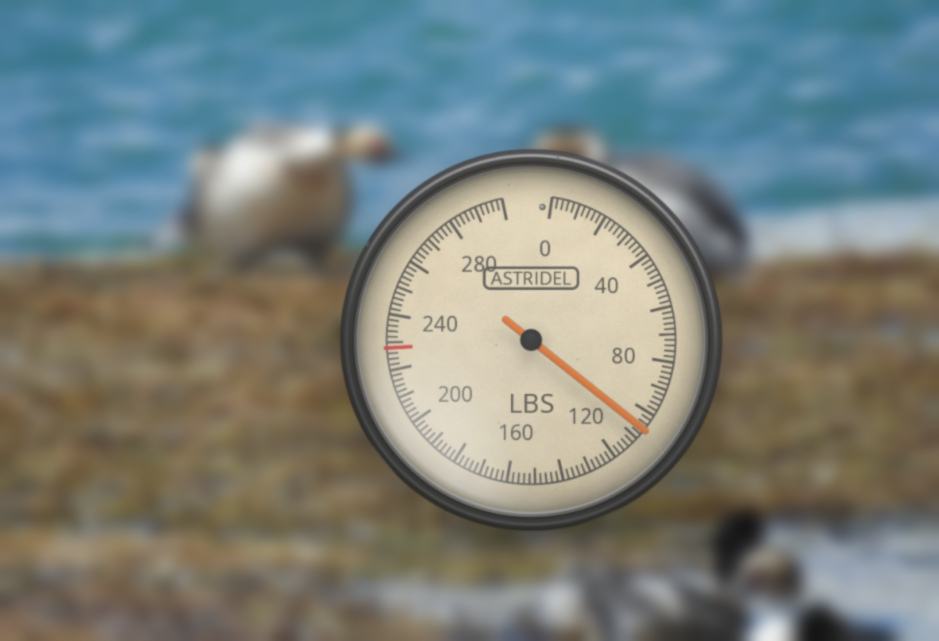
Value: lb 106
